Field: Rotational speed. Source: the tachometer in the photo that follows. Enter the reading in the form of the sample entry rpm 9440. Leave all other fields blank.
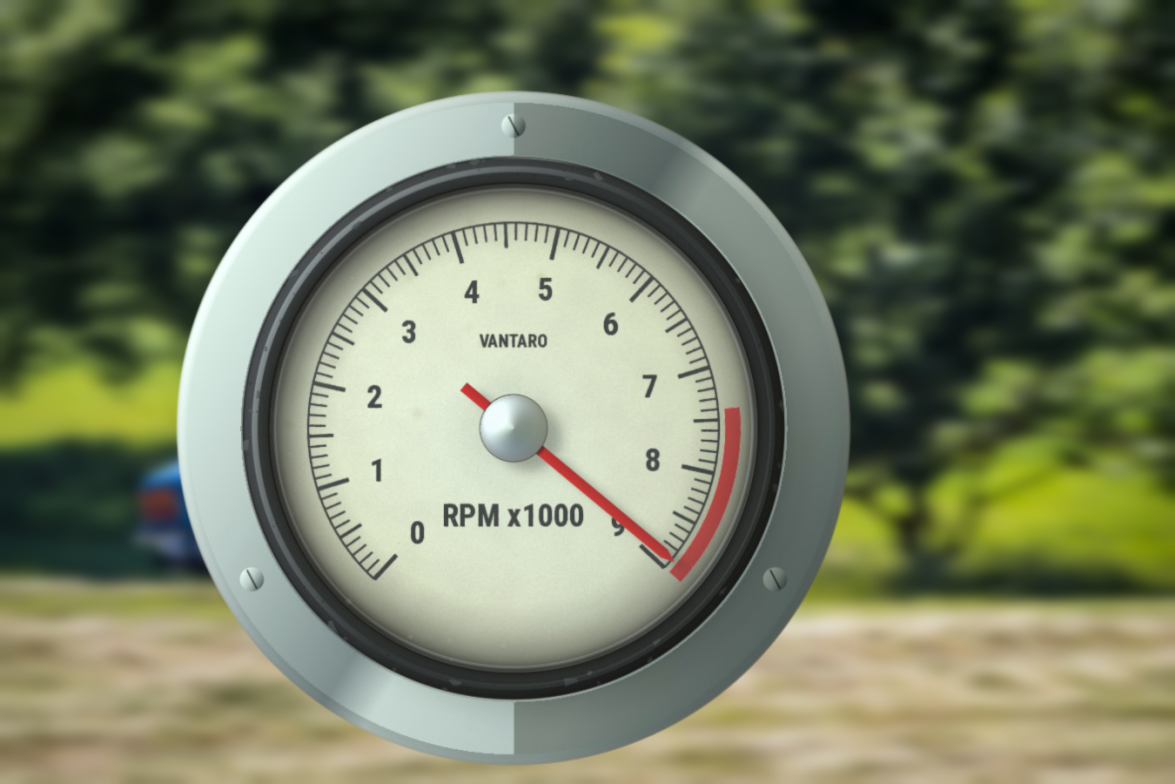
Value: rpm 8900
